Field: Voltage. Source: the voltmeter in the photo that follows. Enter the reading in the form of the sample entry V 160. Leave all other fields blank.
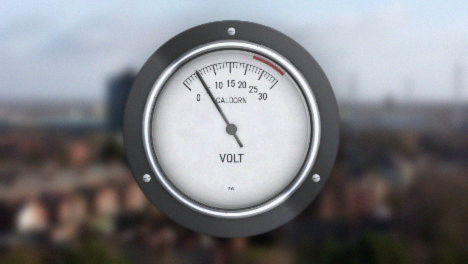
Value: V 5
